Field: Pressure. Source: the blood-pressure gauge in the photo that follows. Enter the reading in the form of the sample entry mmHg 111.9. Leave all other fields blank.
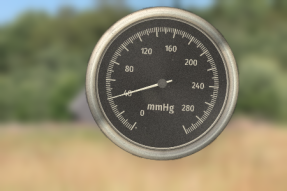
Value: mmHg 40
